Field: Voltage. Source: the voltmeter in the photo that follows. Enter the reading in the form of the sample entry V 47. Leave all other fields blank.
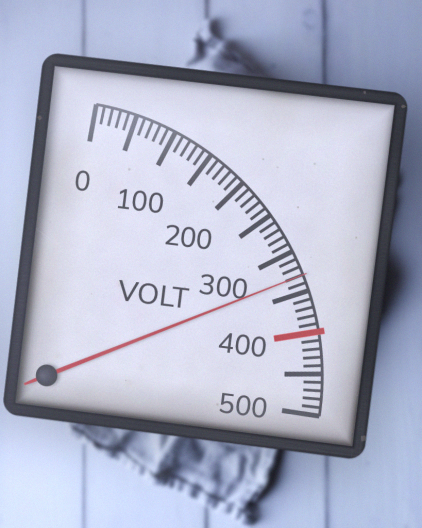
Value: V 330
